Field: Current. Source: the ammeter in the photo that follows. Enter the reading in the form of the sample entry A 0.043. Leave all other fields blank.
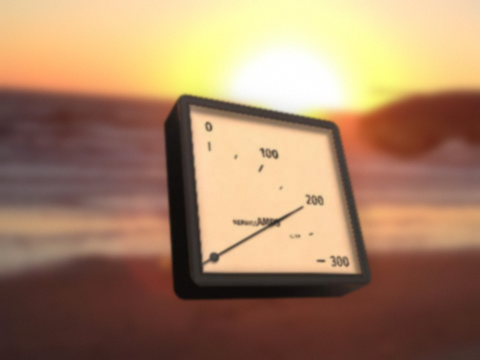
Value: A 200
